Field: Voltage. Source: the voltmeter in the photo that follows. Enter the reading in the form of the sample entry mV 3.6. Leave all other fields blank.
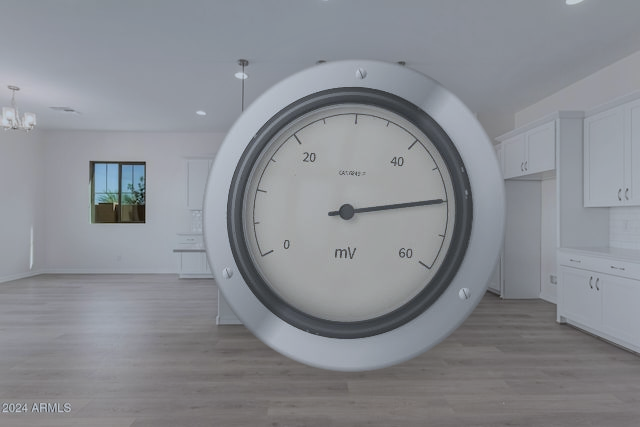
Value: mV 50
